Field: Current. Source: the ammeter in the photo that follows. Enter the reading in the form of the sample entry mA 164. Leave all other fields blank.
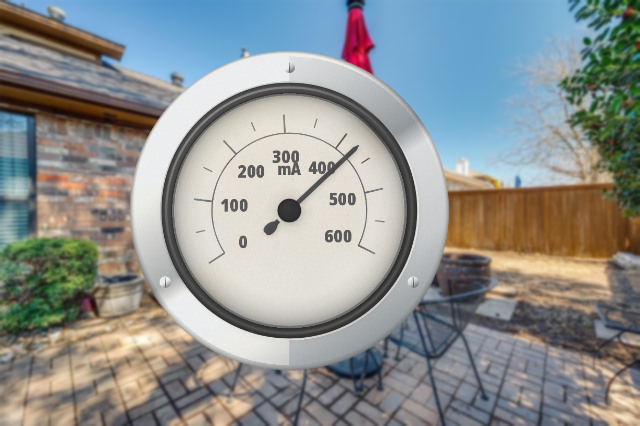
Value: mA 425
